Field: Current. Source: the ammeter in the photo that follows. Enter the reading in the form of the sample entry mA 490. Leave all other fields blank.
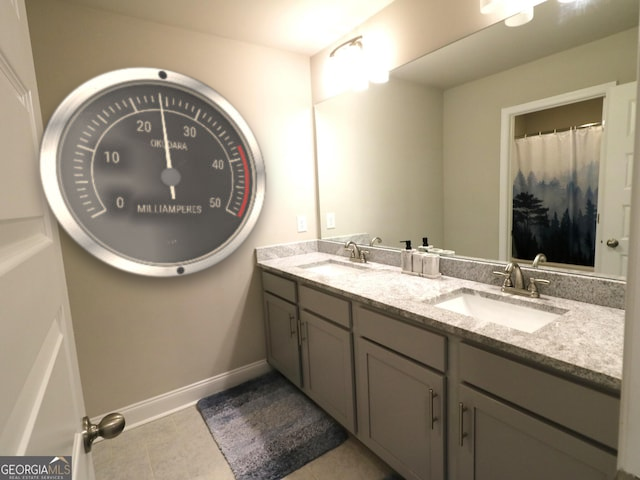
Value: mA 24
